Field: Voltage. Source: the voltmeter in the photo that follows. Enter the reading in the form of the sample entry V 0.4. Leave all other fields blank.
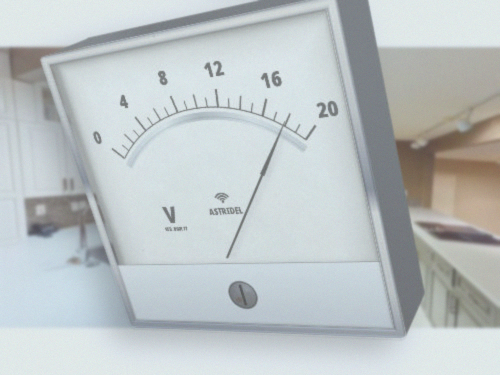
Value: V 18
